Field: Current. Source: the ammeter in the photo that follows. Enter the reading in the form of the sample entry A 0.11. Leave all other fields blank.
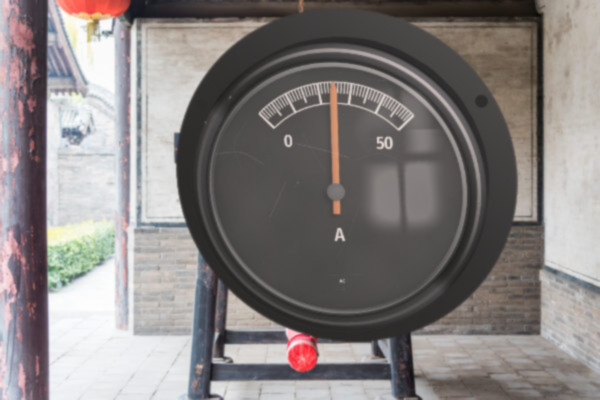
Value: A 25
